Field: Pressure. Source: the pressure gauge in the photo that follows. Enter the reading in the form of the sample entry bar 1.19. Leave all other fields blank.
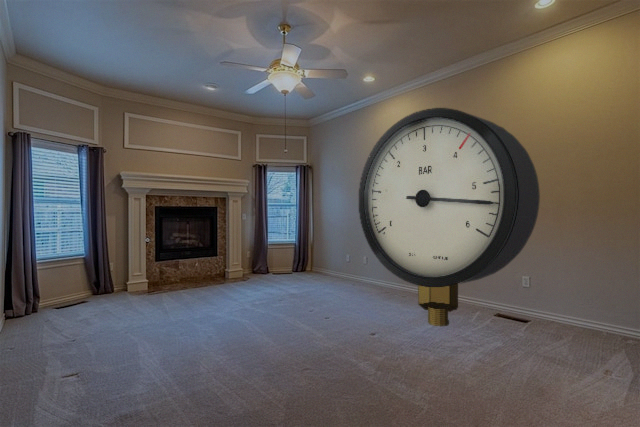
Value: bar 5.4
